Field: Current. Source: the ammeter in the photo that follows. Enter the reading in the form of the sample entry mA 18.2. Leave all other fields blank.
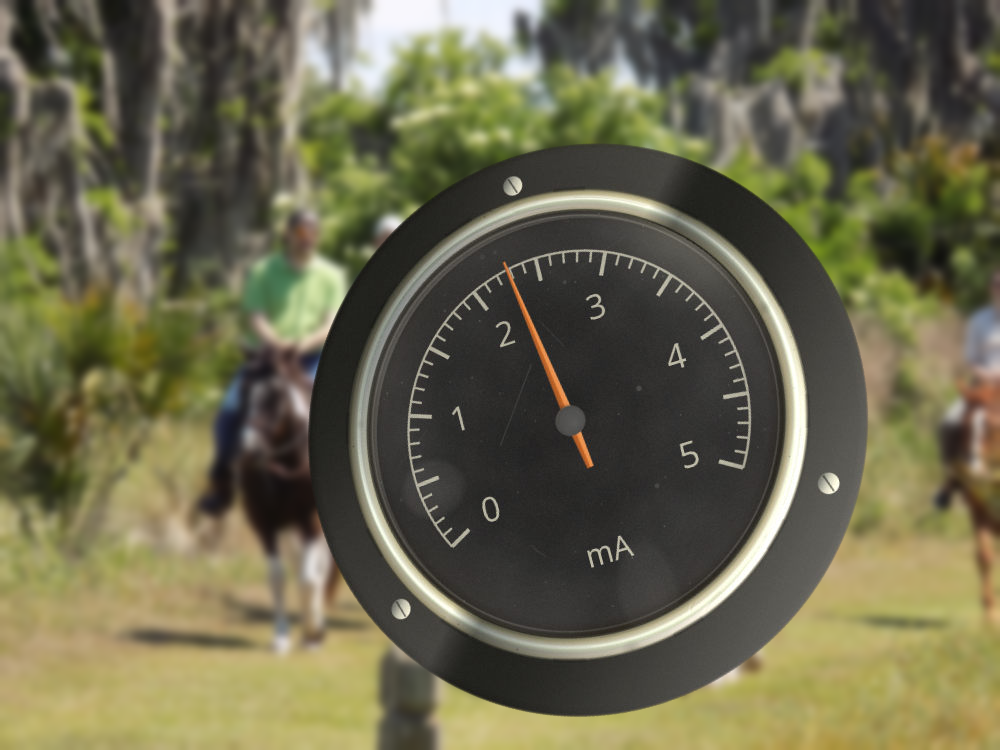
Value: mA 2.3
